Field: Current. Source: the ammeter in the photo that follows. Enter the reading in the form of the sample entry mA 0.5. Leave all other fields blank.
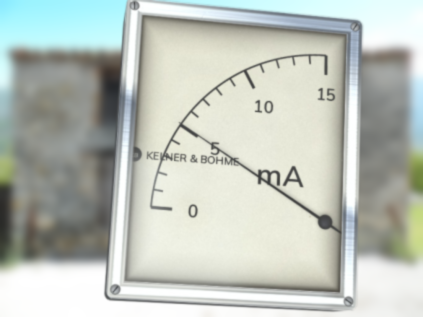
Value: mA 5
